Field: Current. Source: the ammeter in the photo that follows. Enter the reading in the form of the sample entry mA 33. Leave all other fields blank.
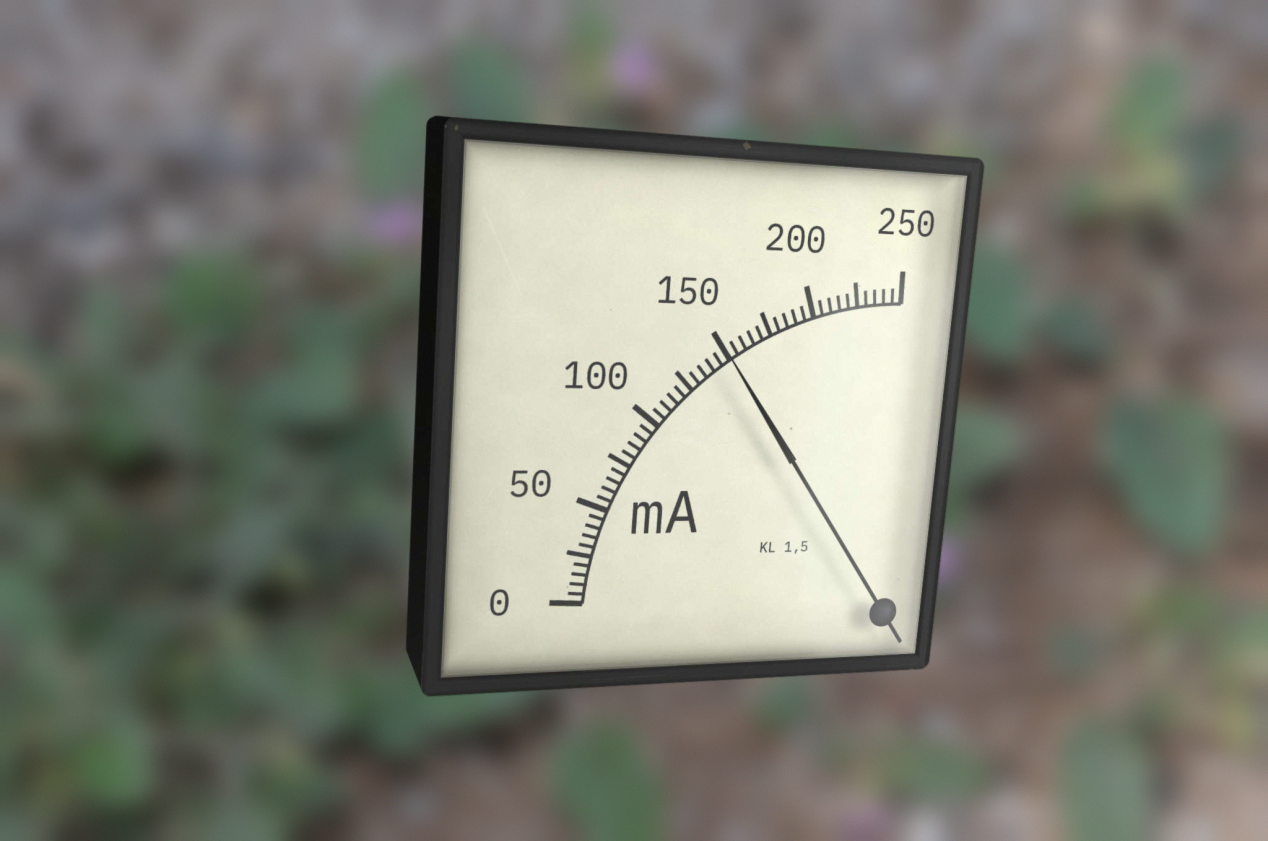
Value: mA 150
